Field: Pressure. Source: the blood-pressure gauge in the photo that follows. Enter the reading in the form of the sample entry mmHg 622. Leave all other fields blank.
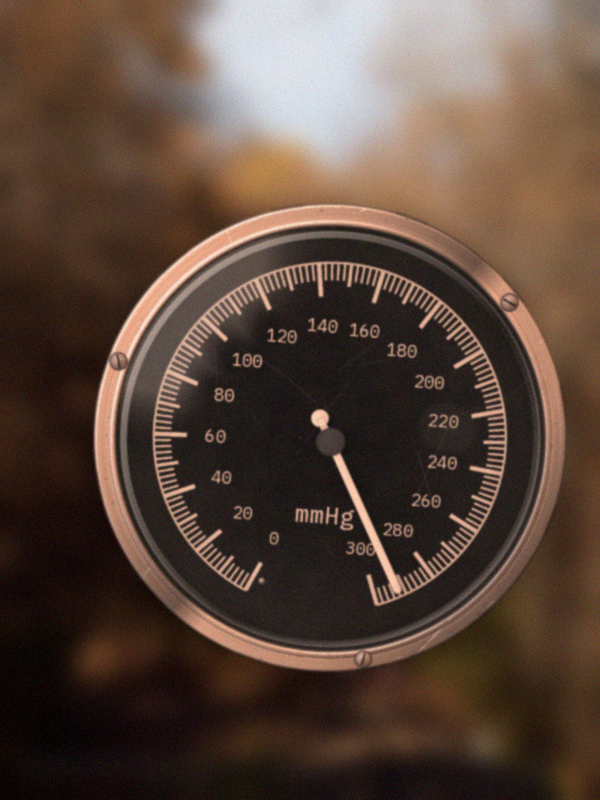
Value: mmHg 292
